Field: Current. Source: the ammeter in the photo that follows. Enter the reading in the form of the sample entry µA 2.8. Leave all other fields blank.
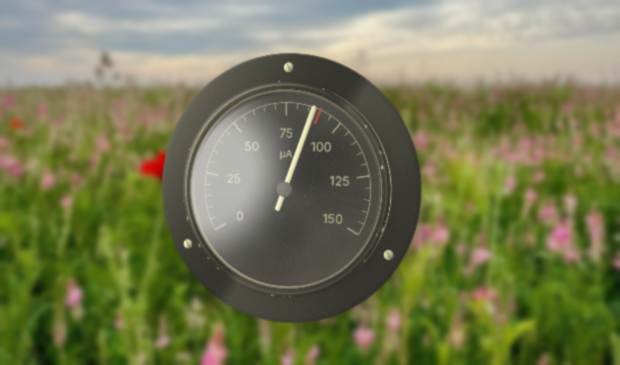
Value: µA 87.5
